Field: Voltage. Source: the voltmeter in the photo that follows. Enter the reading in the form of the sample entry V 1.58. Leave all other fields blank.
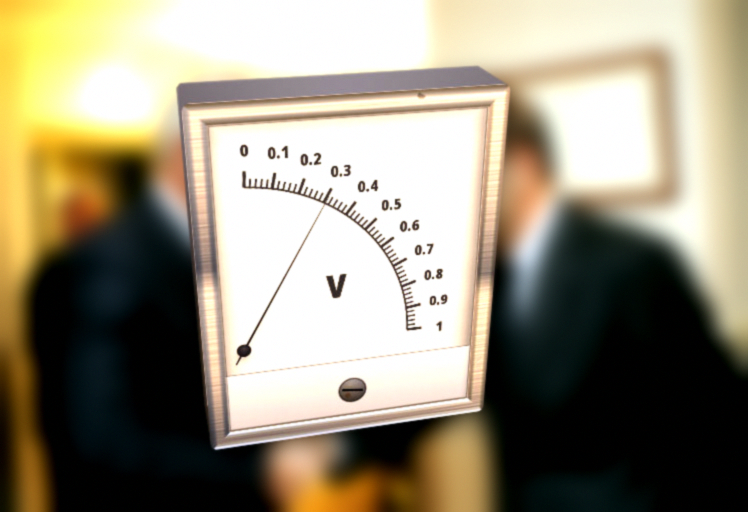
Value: V 0.3
